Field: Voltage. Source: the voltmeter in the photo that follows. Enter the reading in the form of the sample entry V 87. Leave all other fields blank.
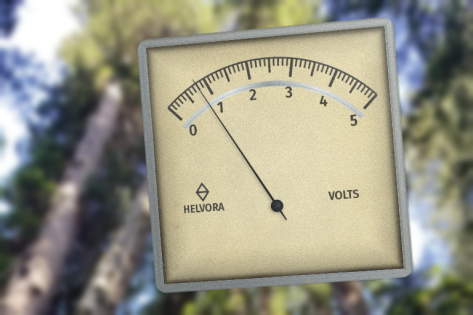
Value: V 0.8
